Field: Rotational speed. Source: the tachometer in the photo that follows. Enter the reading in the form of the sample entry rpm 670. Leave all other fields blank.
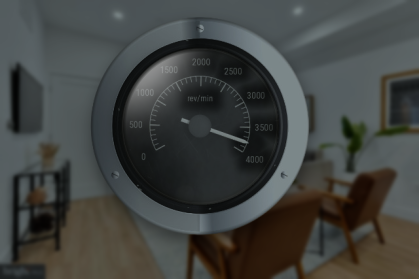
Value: rpm 3800
